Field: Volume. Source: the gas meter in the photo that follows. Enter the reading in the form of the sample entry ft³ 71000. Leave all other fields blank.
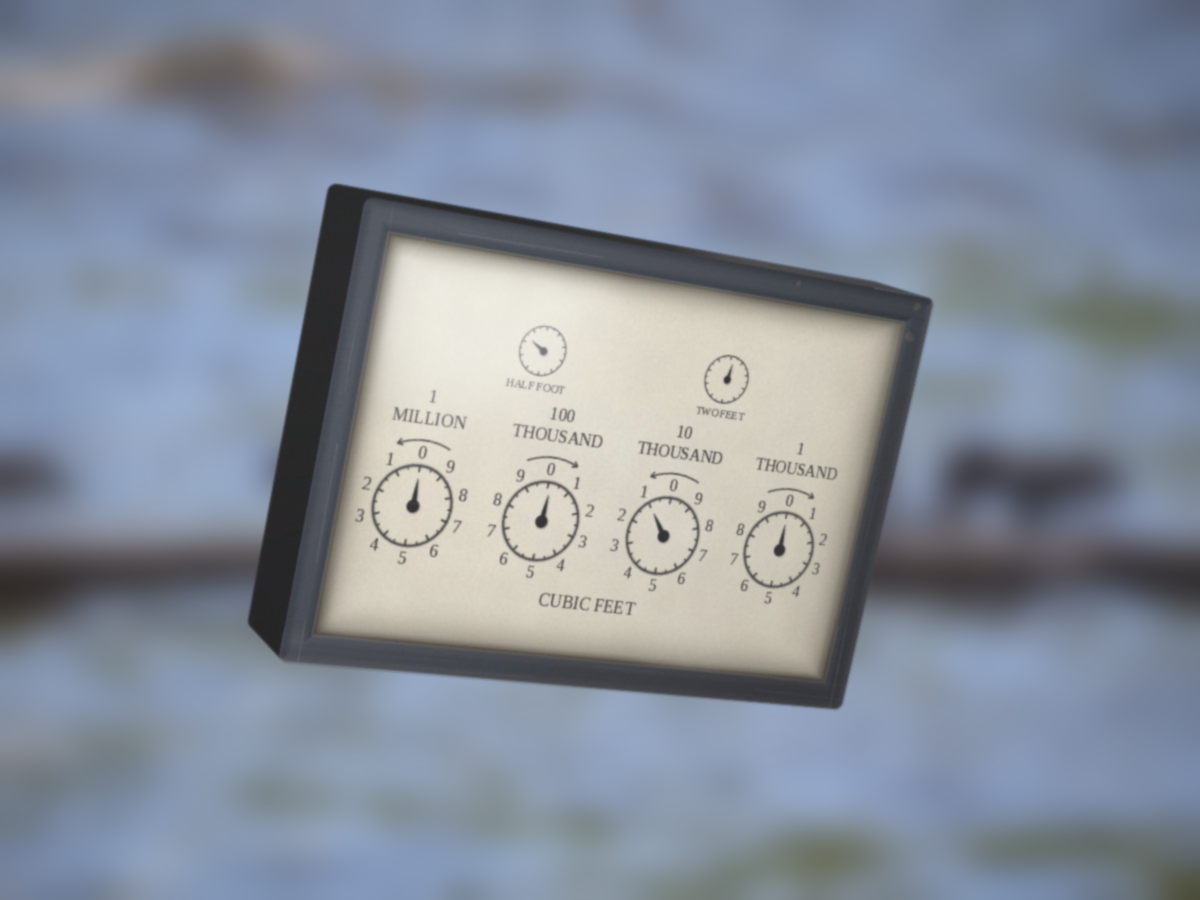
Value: ft³ 1000
